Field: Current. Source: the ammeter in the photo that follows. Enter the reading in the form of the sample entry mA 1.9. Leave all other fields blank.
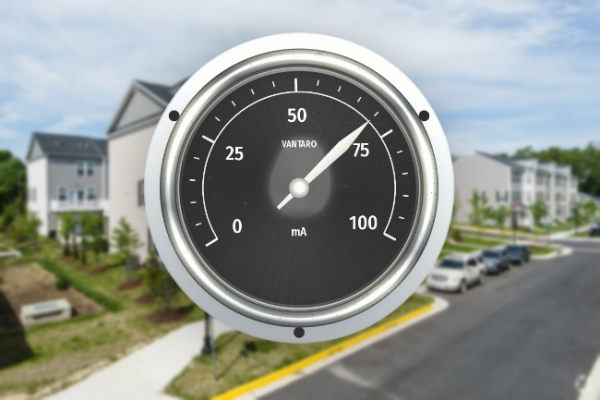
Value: mA 70
